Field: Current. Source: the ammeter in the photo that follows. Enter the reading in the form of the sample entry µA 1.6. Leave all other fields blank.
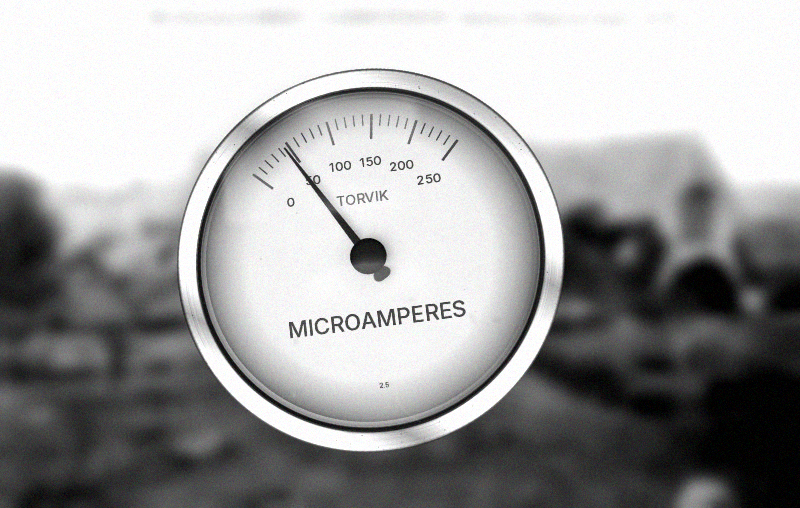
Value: µA 45
